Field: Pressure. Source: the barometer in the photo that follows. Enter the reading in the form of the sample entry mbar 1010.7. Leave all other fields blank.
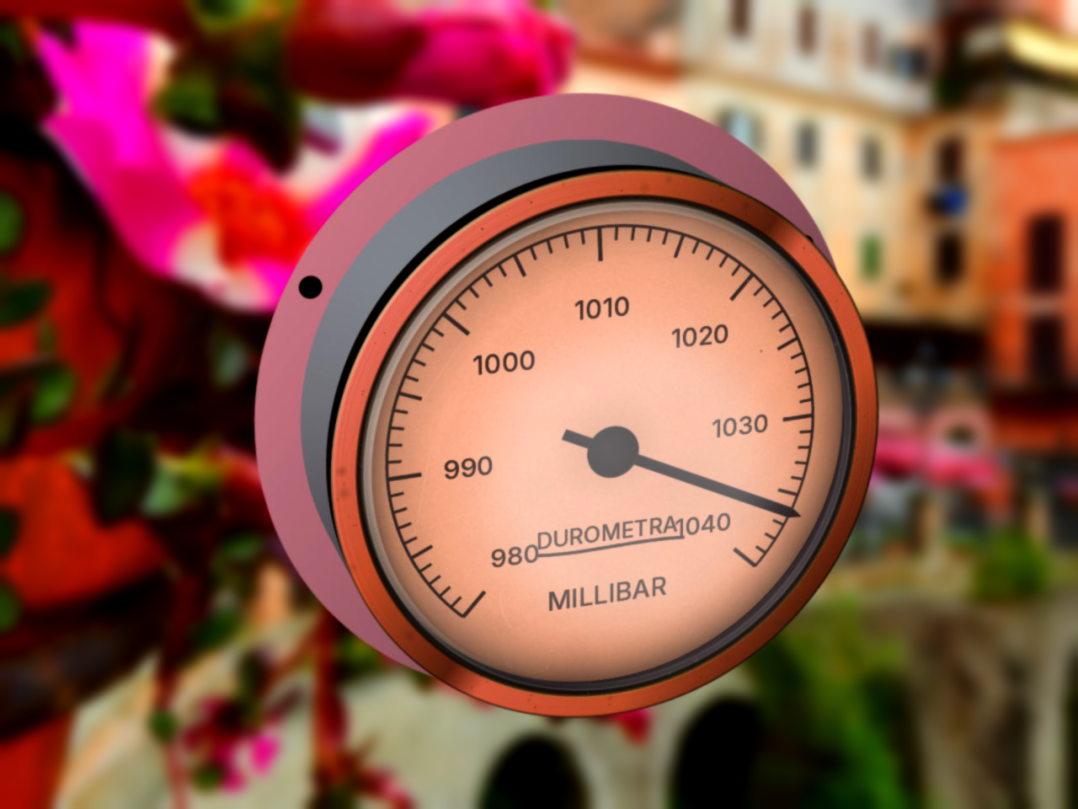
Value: mbar 1036
